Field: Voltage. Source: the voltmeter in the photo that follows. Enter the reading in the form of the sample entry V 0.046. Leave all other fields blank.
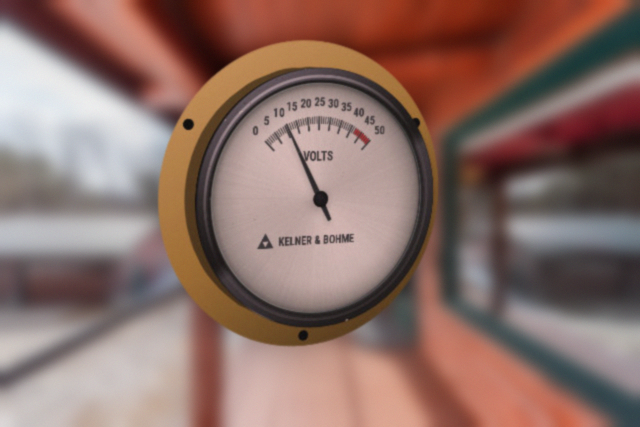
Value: V 10
